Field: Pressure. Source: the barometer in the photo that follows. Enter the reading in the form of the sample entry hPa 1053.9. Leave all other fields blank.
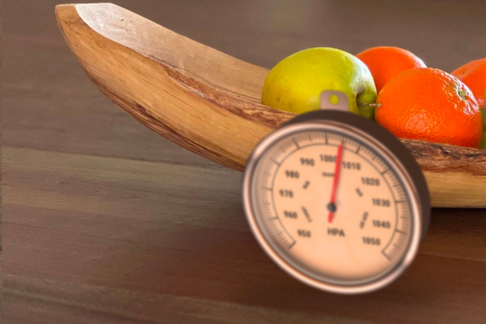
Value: hPa 1005
